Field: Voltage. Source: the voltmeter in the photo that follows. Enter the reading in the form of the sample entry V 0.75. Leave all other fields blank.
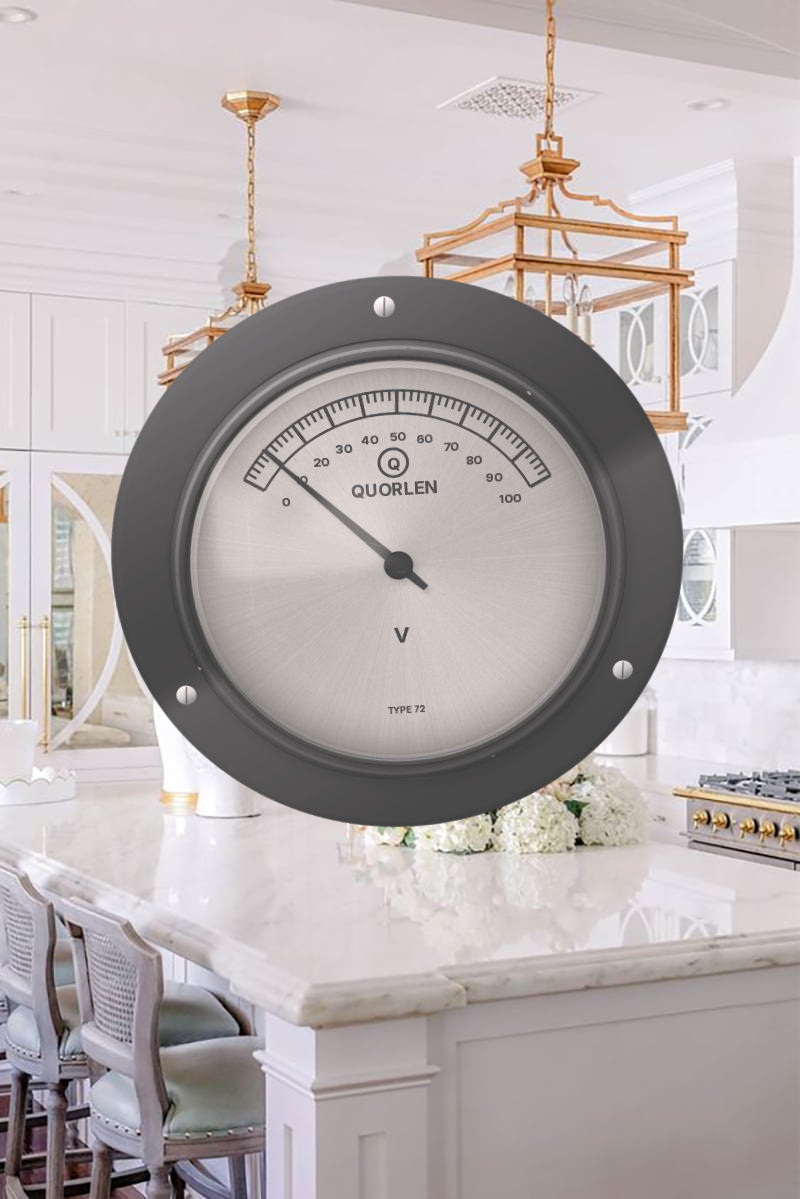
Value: V 10
